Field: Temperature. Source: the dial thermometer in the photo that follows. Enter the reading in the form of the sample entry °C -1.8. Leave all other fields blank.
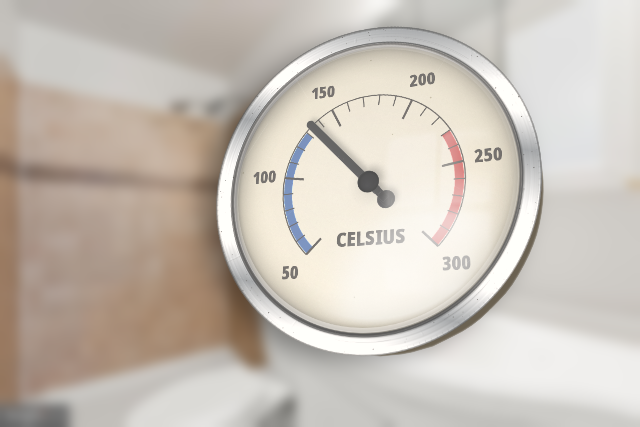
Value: °C 135
